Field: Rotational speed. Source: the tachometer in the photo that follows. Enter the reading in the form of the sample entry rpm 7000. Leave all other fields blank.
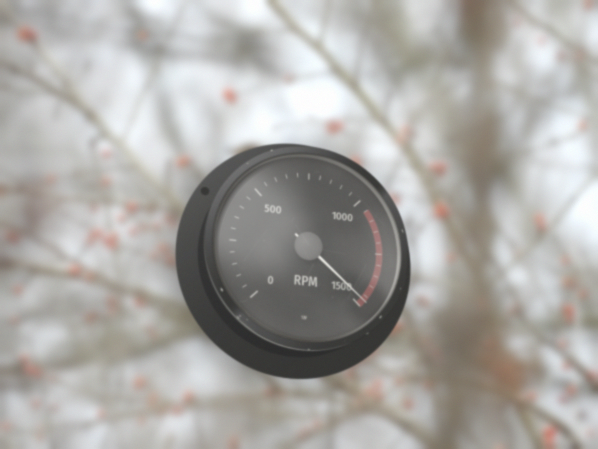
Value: rpm 1475
